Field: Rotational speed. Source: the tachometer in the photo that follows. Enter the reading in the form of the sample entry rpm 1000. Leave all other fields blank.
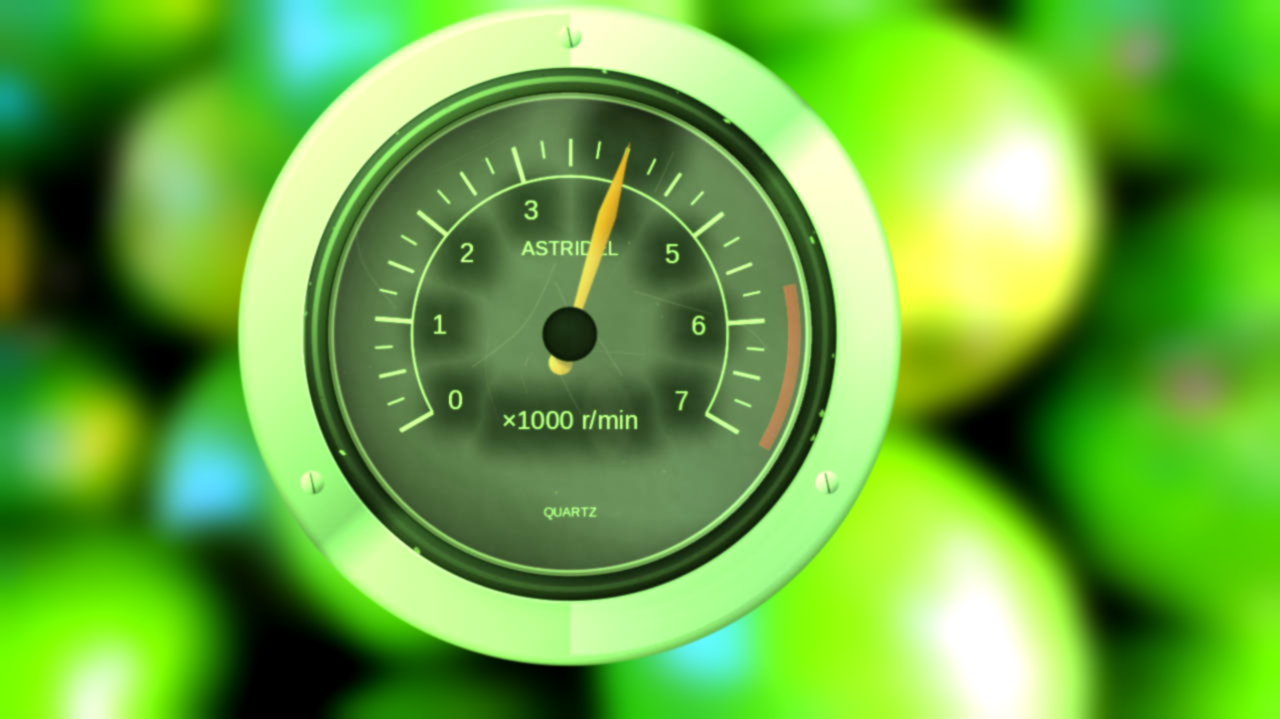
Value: rpm 4000
